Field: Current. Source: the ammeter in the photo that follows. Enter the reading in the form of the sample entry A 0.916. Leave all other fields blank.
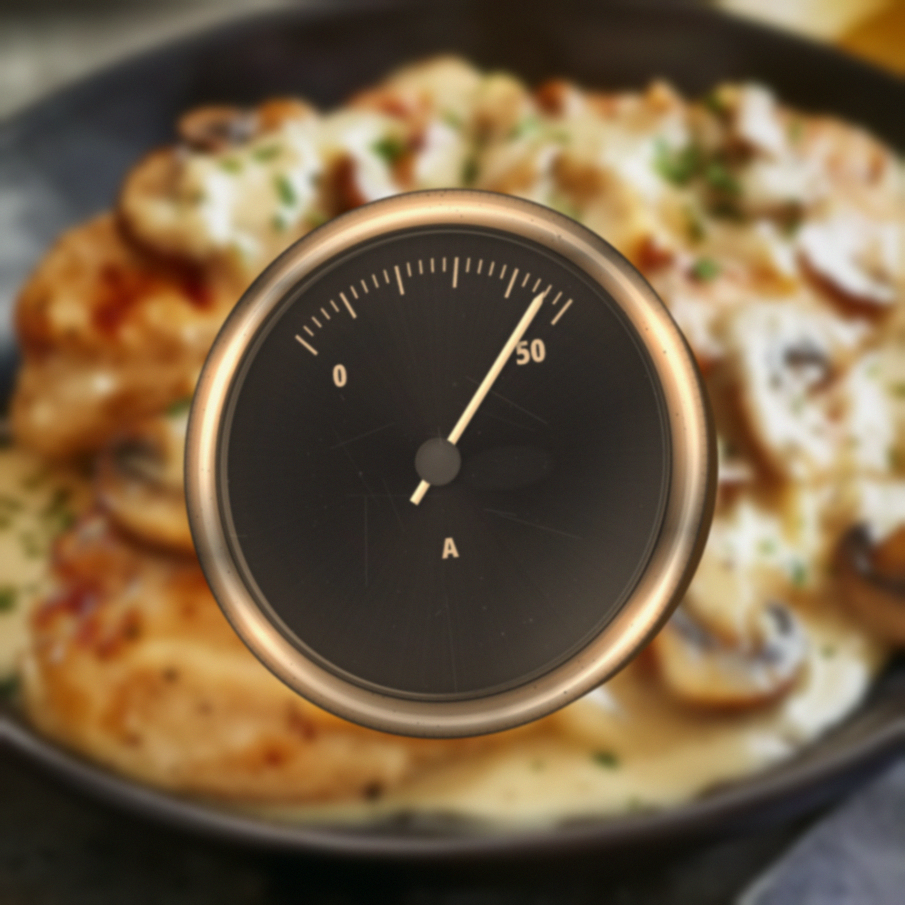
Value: A 46
